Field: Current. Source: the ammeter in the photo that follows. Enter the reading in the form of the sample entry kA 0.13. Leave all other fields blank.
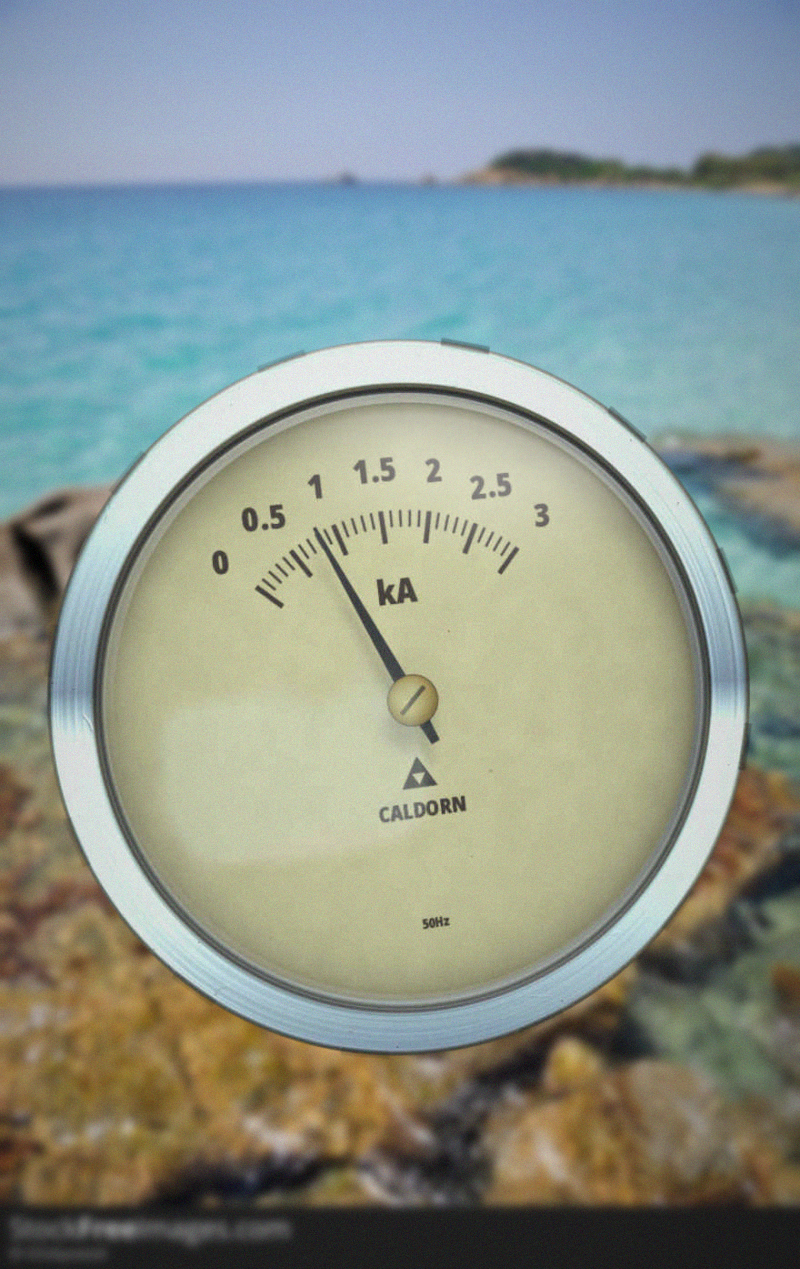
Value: kA 0.8
